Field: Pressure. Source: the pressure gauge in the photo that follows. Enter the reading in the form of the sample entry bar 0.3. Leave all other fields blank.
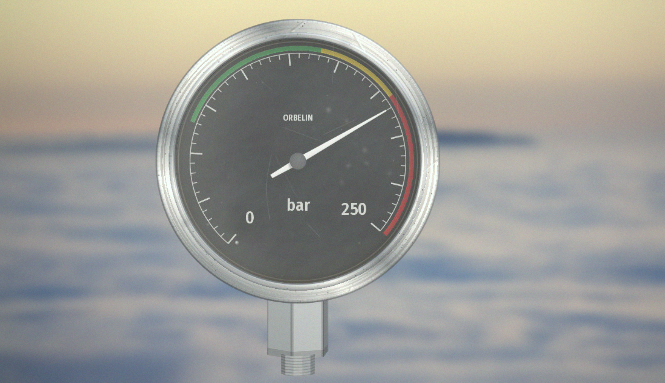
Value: bar 185
